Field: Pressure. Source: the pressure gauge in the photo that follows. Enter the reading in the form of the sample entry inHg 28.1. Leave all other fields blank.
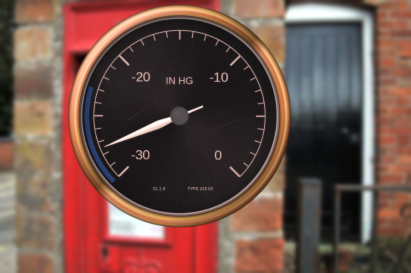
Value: inHg -27.5
